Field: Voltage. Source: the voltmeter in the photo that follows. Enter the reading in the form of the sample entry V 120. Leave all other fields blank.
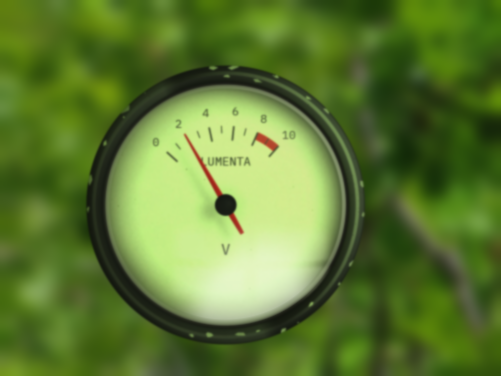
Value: V 2
